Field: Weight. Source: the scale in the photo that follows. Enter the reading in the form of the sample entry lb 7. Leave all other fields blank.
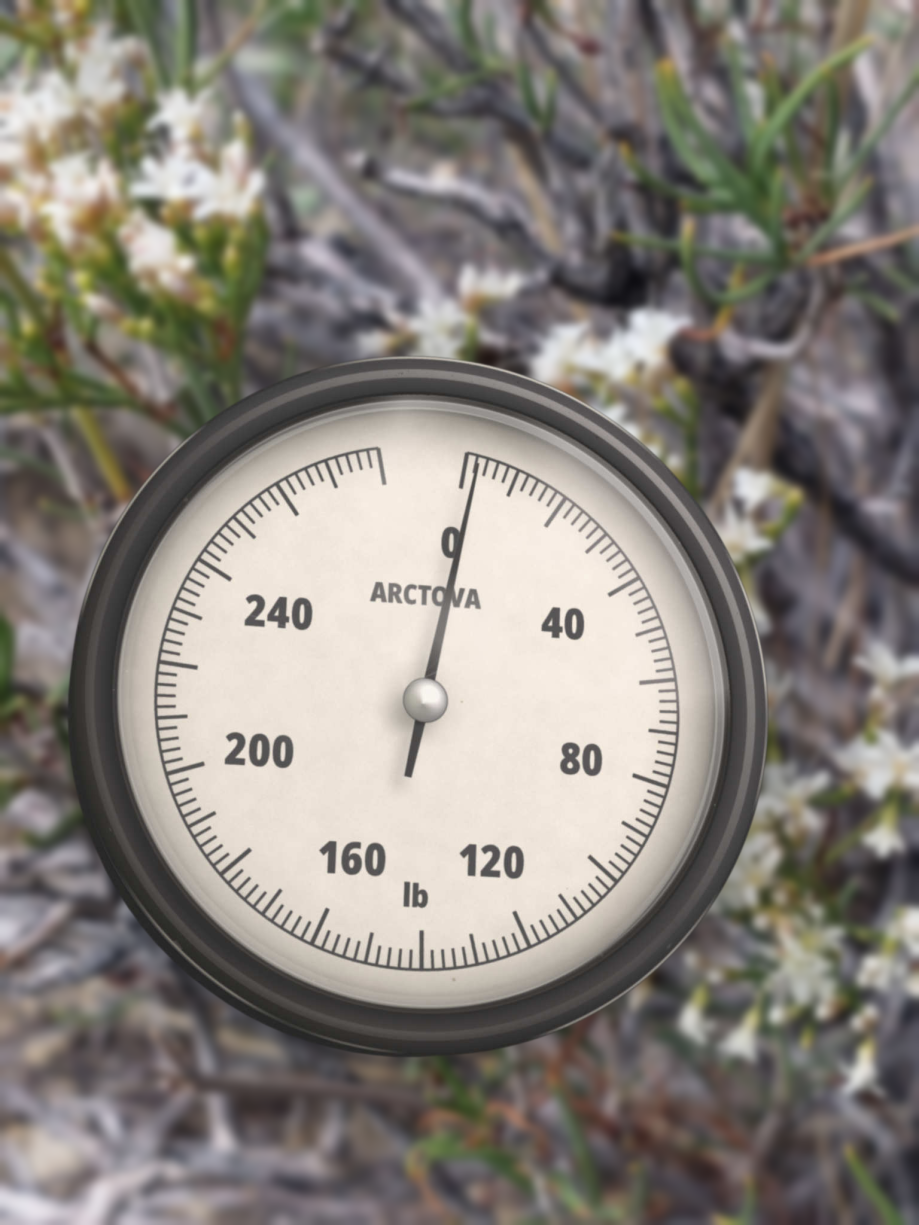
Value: lb 2
